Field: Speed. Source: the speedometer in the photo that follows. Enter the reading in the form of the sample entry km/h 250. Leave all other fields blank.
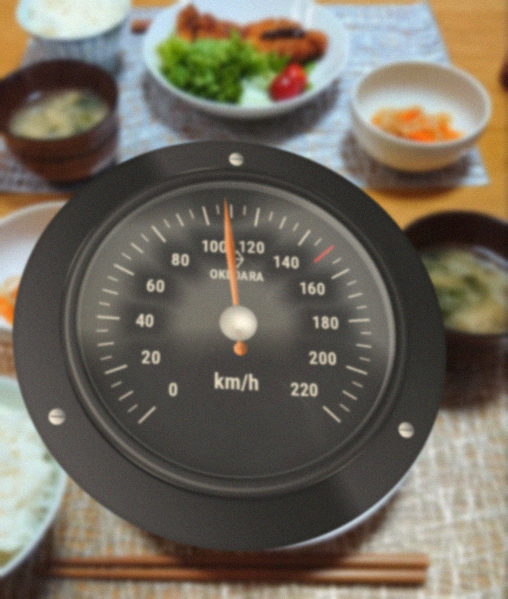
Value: km/h 107.5
